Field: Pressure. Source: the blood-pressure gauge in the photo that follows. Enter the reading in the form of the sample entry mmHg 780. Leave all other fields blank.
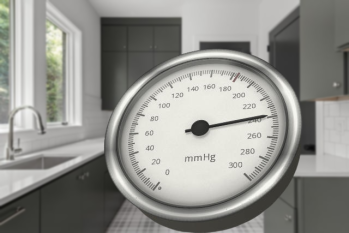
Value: mmHg 240
